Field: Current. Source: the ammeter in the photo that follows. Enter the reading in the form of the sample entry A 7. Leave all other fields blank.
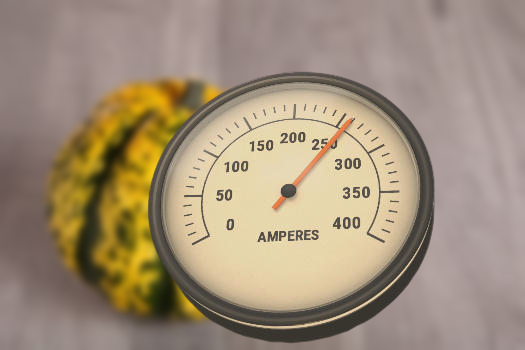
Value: A 260
